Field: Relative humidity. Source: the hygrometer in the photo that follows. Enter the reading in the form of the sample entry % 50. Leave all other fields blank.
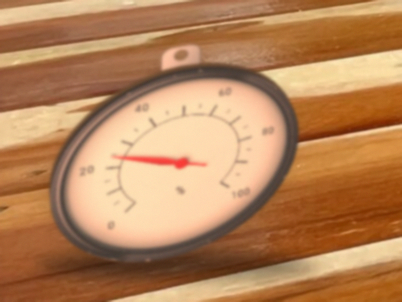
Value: % 25
